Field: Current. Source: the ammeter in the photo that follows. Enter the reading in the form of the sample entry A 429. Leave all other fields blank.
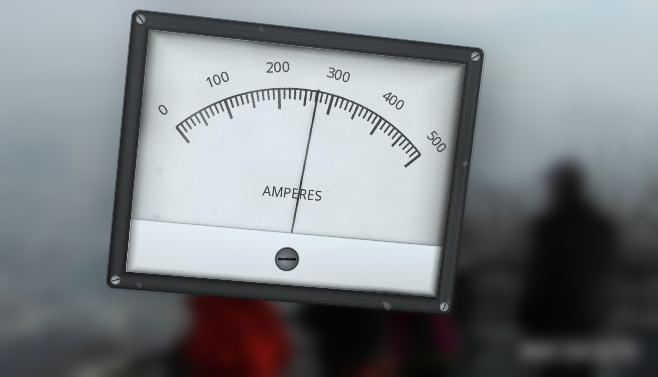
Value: A 270
